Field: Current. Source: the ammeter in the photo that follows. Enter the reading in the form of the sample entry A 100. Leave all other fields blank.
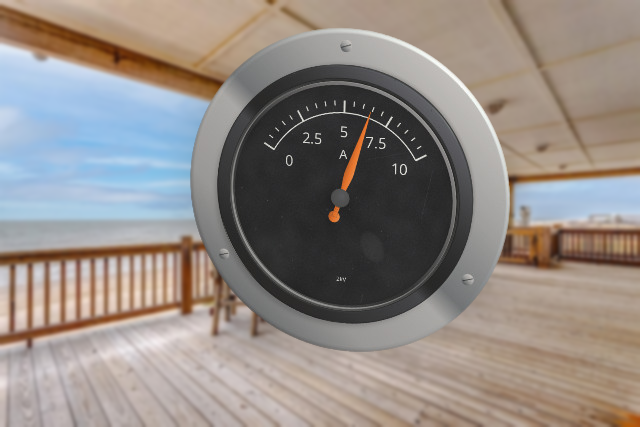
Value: A 6.5
